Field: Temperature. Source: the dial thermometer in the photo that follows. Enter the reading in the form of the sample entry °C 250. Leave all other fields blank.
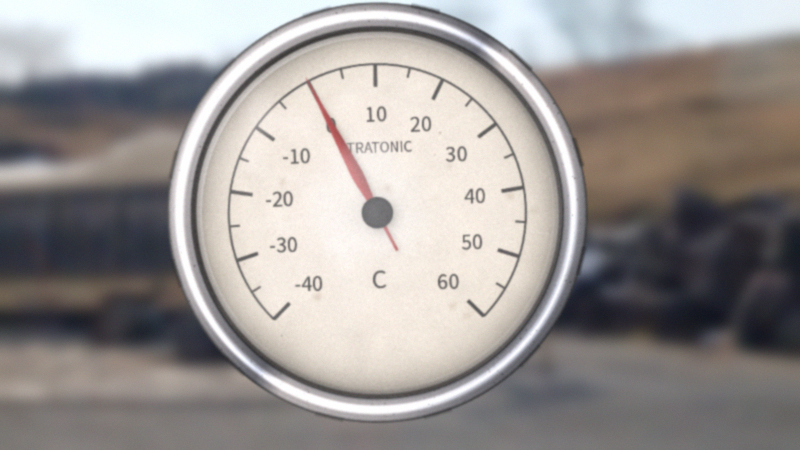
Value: °C 0
